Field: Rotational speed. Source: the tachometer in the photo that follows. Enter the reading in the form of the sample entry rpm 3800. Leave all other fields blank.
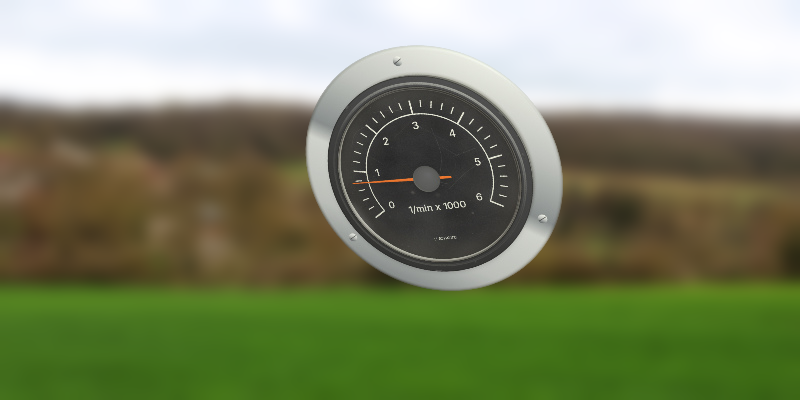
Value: rpm 800
